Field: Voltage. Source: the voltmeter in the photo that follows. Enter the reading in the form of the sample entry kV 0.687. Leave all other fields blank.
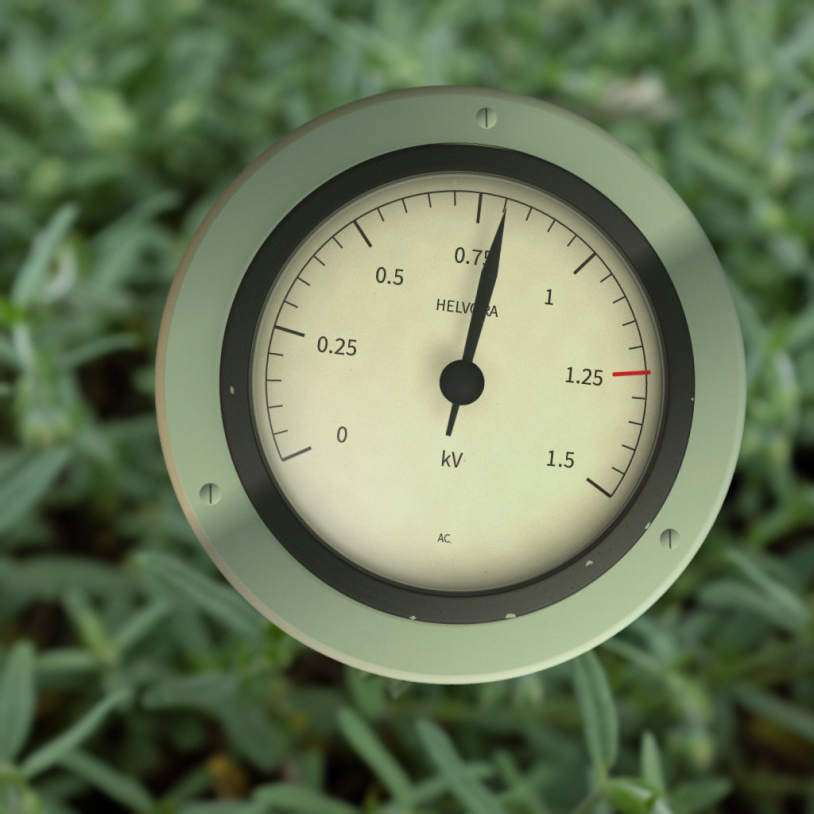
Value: kV 0.8
